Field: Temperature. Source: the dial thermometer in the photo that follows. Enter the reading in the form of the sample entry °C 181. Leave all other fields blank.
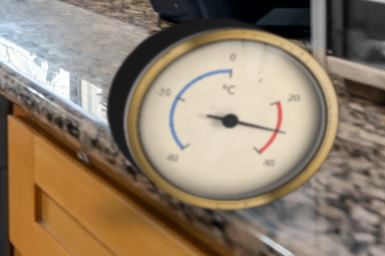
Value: °C 30
